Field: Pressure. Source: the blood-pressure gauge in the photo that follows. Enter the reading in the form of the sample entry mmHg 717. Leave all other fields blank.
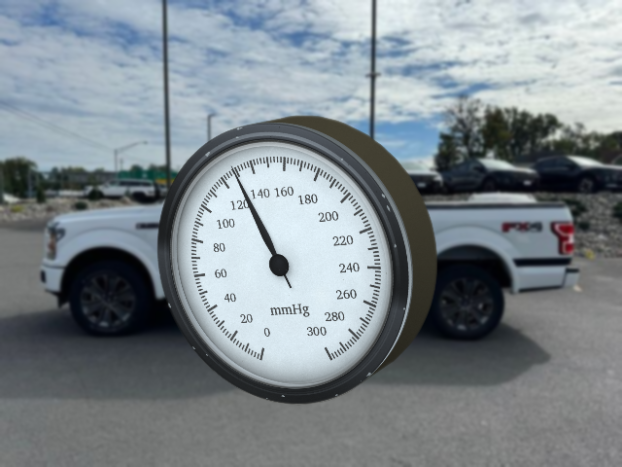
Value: mmHg 130
